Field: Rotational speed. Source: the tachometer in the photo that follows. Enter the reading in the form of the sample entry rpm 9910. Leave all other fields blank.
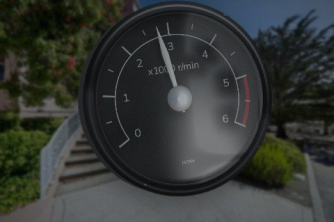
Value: rpm 2750
